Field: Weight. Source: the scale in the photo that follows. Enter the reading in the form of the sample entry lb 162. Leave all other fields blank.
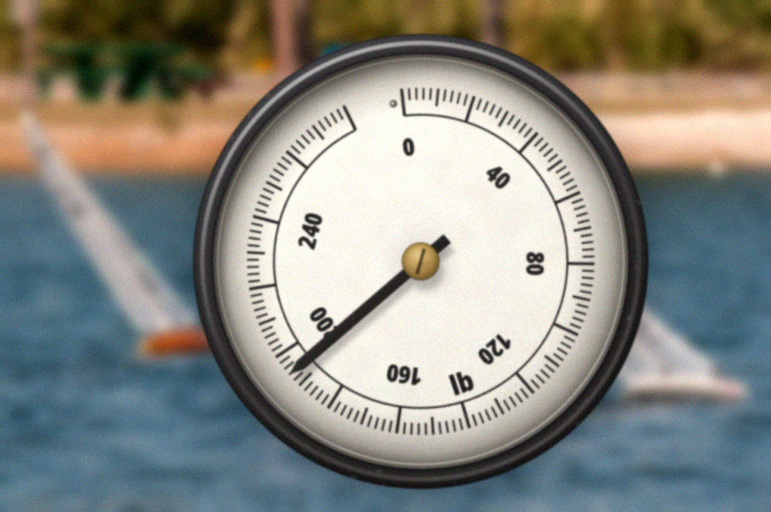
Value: lb 194
